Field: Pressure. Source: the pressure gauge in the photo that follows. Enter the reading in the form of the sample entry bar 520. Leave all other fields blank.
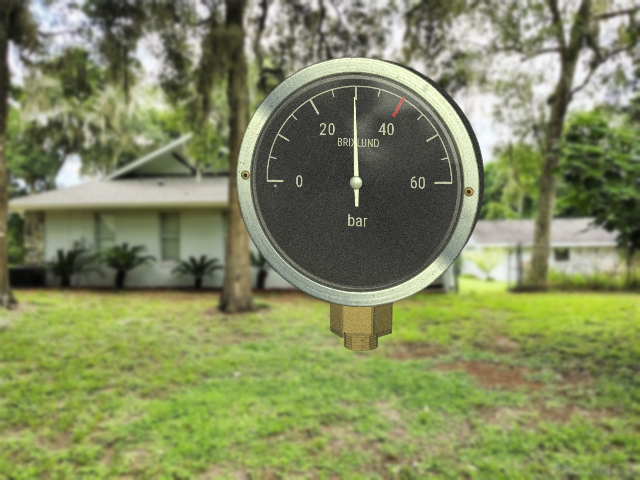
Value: bar 30
